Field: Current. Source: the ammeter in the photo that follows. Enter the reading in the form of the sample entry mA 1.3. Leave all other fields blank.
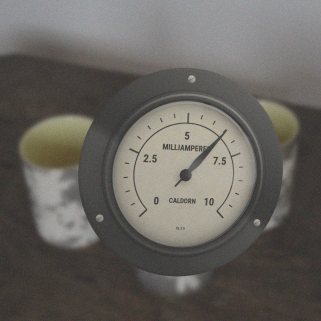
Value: mA 6.5
